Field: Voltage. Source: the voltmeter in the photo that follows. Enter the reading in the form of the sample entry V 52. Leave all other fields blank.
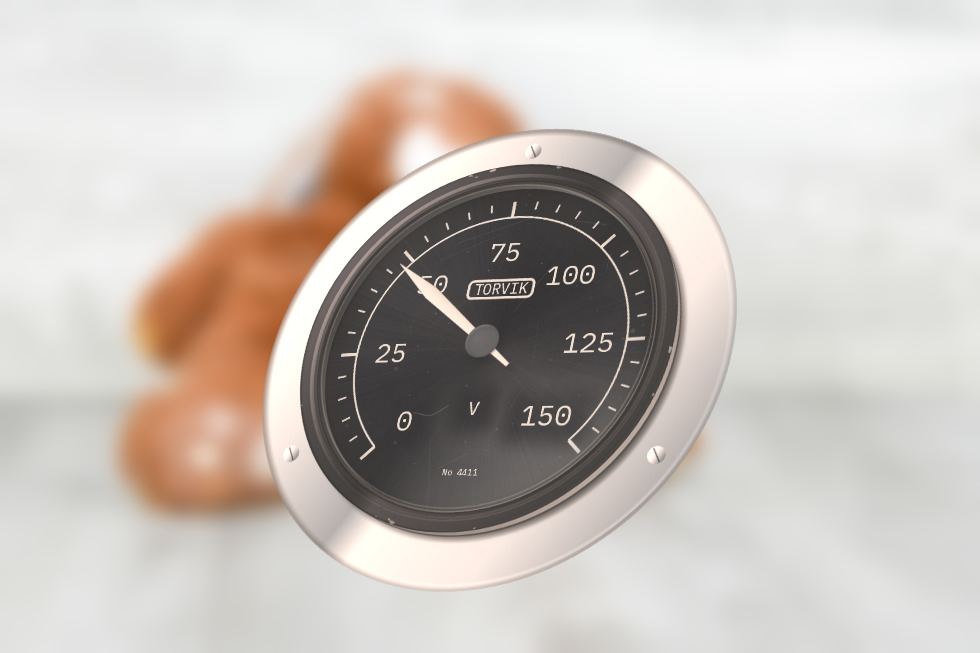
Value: V 47.5
